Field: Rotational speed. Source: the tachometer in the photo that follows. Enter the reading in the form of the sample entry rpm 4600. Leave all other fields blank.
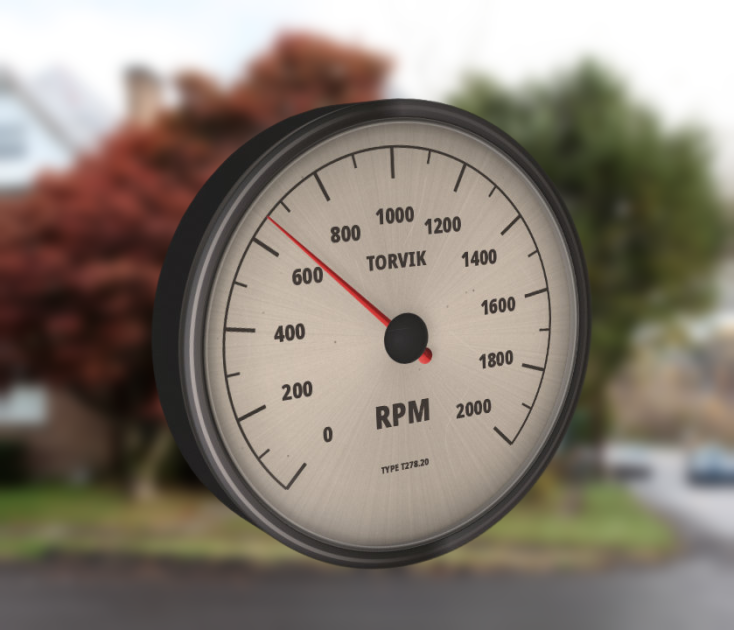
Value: rpm 650
